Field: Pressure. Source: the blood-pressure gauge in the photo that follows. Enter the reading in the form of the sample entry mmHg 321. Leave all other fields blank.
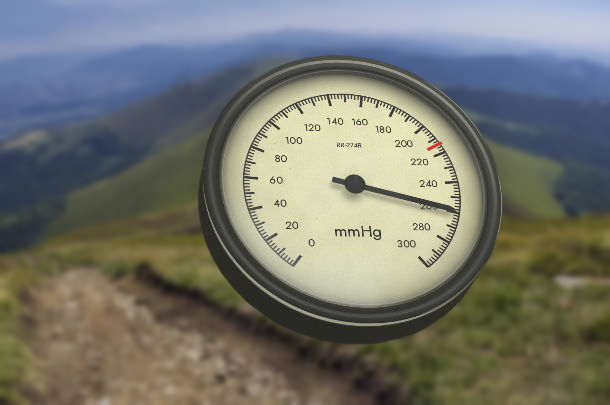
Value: mmHg 260
